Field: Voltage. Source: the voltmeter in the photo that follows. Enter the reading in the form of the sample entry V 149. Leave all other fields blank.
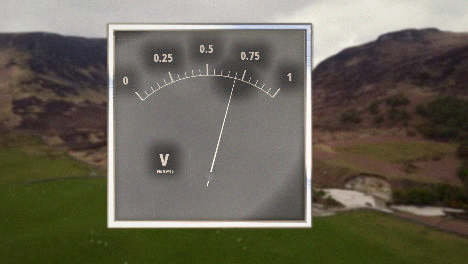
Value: V 0.7
